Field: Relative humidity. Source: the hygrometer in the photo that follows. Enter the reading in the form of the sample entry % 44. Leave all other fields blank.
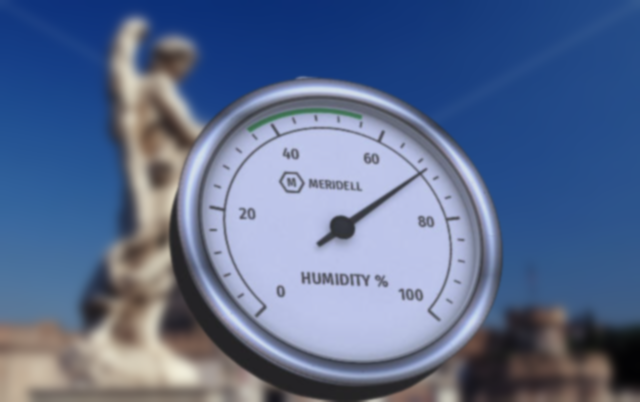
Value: % 70
